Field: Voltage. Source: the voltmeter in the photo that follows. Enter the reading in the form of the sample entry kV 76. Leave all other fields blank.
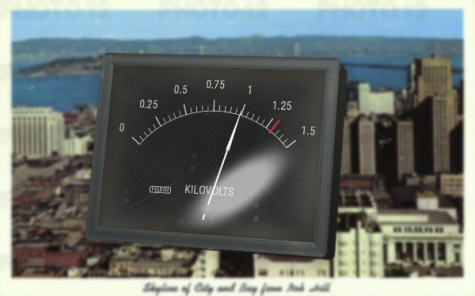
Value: kV 1
